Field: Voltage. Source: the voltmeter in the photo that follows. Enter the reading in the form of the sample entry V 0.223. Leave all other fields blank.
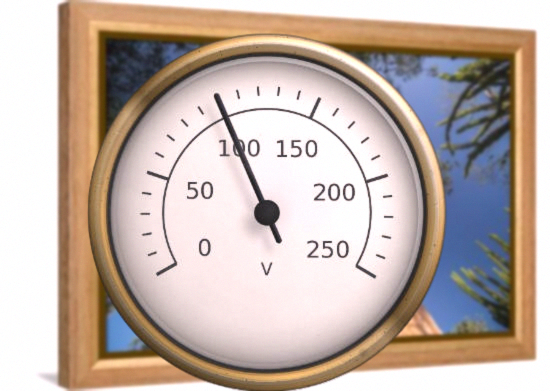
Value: V 100
